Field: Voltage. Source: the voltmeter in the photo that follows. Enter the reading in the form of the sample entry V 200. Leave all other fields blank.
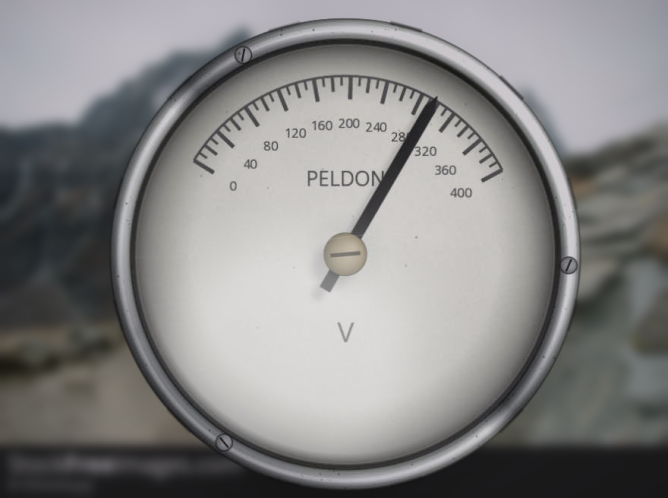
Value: V 295
